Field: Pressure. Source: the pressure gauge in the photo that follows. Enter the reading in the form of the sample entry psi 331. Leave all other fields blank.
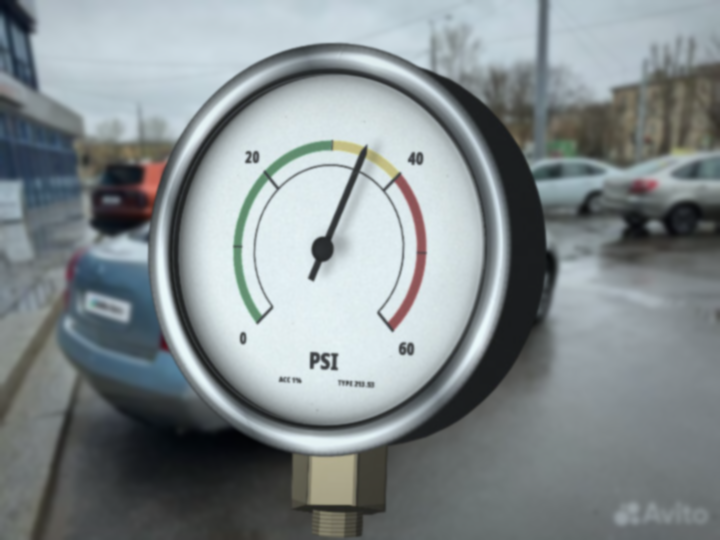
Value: psi 35
